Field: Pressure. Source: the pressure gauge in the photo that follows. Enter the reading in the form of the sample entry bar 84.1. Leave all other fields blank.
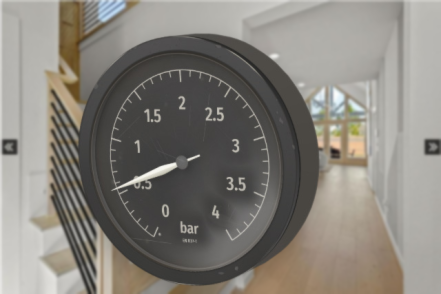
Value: bar 0.55
